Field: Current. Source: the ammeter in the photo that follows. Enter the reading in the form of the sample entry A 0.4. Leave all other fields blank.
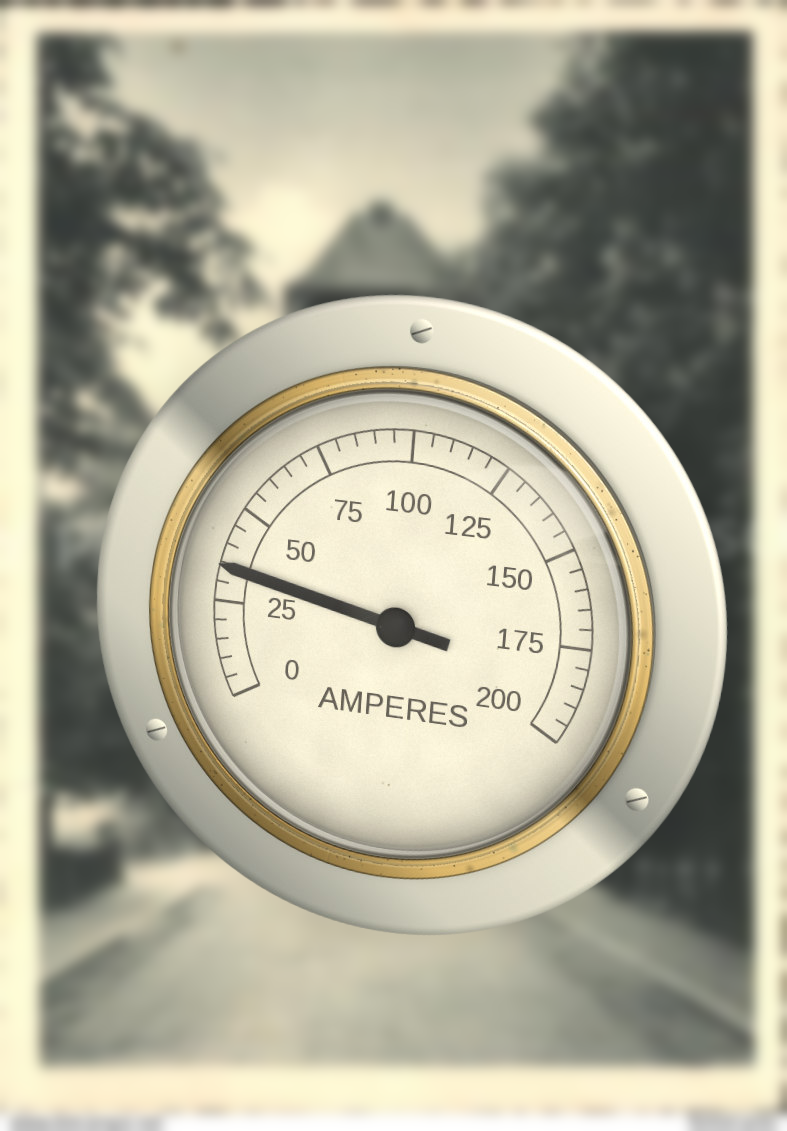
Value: A 35
